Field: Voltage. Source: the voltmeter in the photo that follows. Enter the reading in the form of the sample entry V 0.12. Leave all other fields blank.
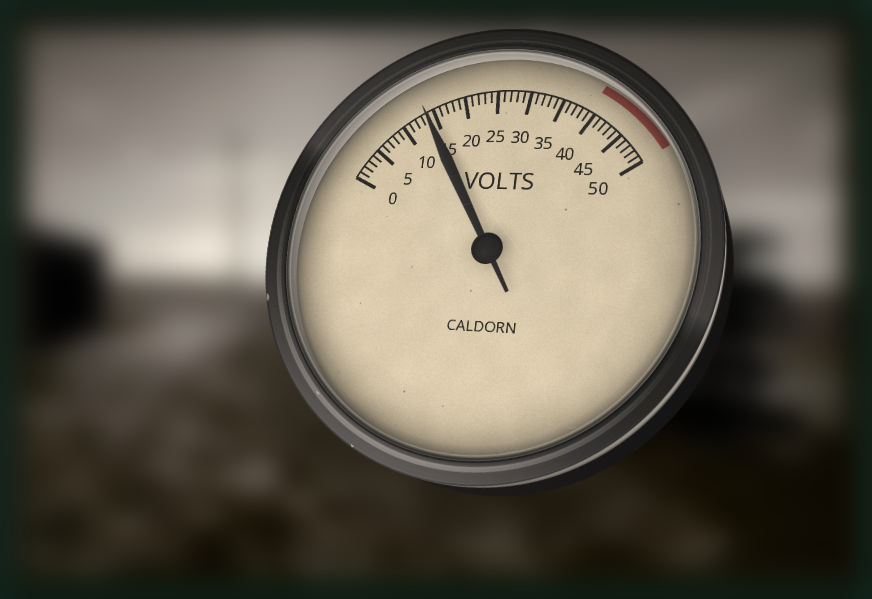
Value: V 14
